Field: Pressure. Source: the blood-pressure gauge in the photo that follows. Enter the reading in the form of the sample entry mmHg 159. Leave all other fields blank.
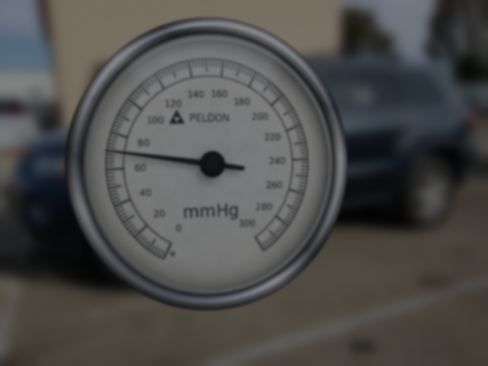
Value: mmHg 70
